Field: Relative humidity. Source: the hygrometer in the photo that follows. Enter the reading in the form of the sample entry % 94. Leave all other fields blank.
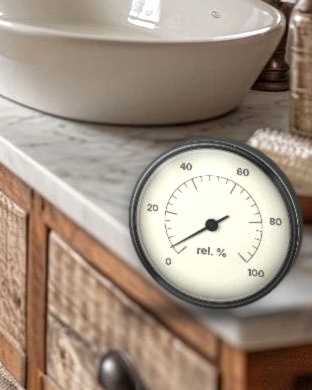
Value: % 4
